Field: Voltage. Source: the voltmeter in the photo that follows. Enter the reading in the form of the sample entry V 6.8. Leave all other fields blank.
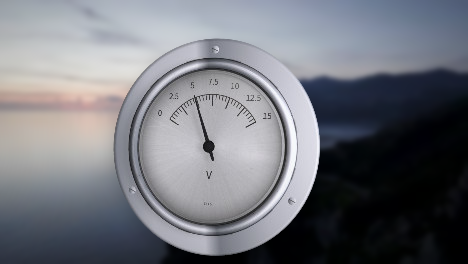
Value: V 5
